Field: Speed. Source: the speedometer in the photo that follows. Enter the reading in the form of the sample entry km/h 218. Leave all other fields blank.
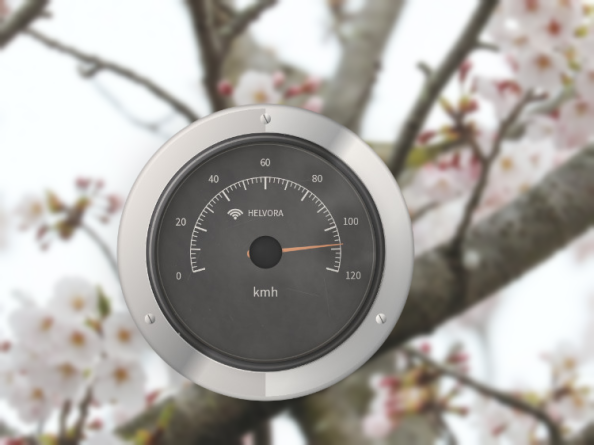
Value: km/h 108
